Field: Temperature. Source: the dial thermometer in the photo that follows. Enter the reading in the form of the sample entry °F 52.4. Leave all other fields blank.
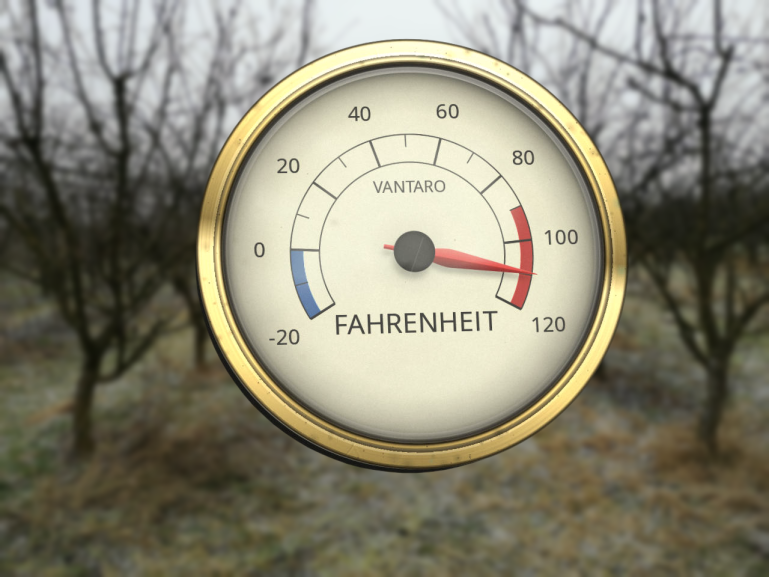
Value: °F 110
